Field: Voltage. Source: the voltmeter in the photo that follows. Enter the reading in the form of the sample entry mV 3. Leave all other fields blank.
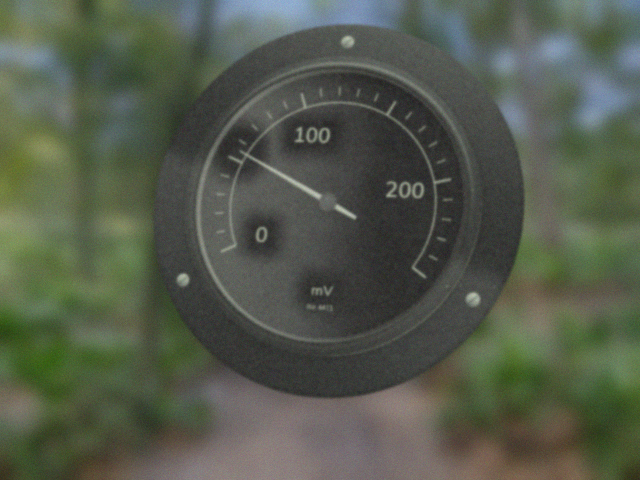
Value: mV 55
